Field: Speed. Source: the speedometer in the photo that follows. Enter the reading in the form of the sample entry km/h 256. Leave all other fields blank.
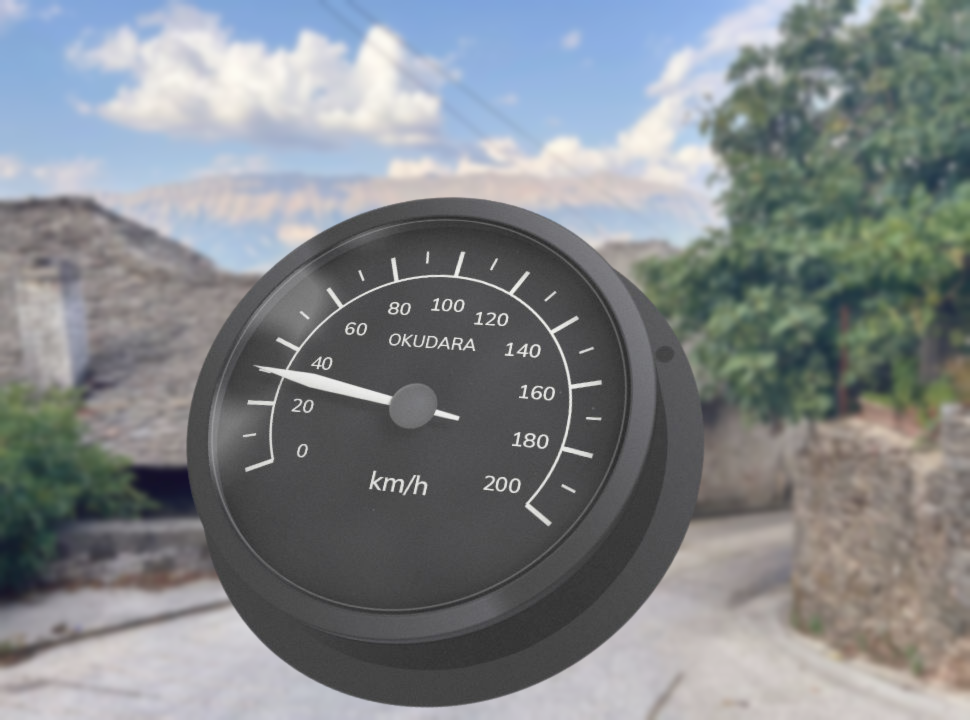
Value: km/h 30
